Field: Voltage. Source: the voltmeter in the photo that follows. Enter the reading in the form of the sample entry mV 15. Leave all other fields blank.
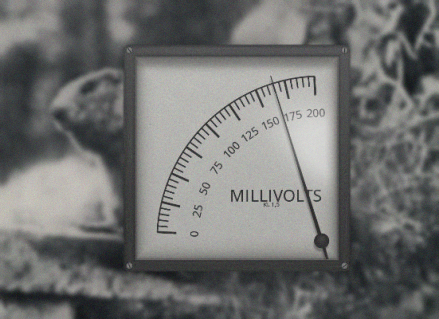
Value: mV 165
